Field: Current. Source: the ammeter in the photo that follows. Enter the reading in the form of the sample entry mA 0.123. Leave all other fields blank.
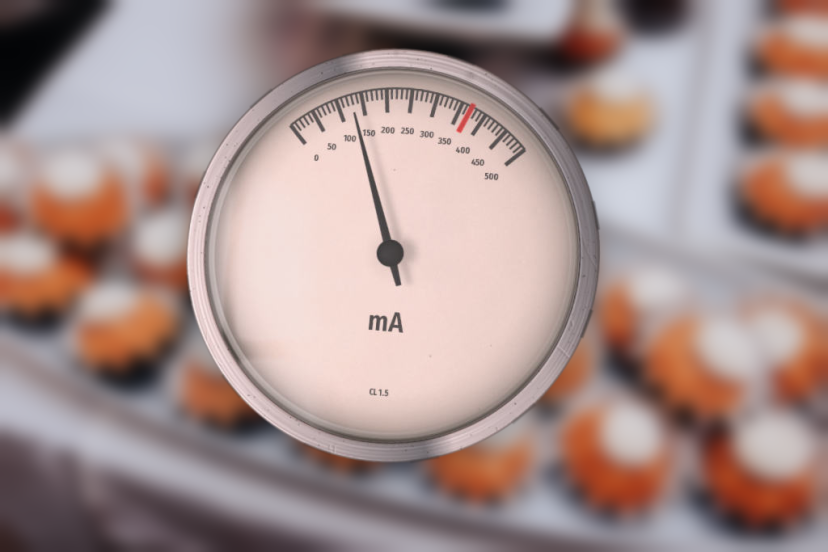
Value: mA 130
